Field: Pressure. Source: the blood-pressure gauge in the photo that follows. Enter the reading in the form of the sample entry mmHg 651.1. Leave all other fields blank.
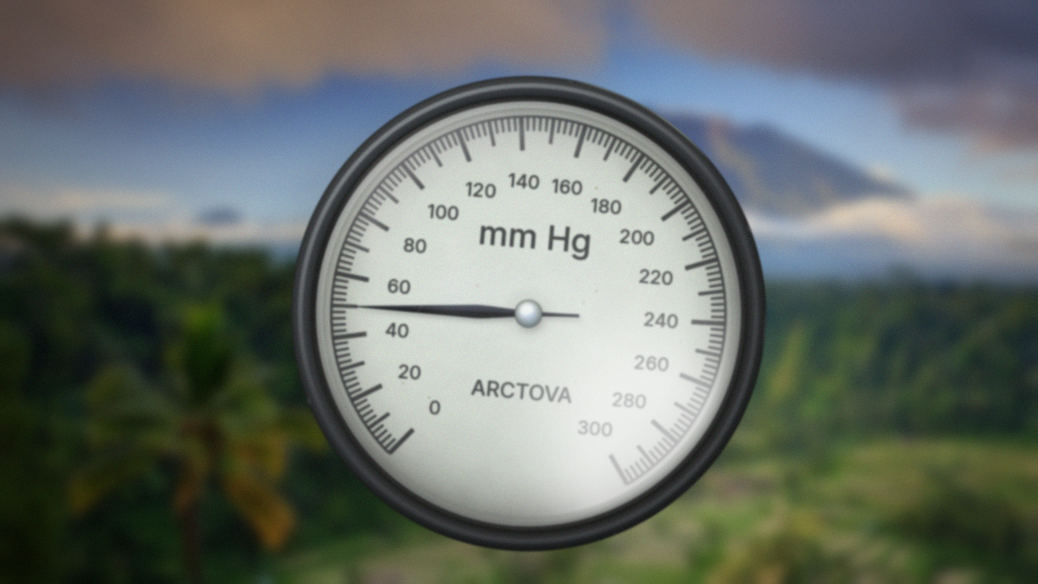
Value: mmHg 50
